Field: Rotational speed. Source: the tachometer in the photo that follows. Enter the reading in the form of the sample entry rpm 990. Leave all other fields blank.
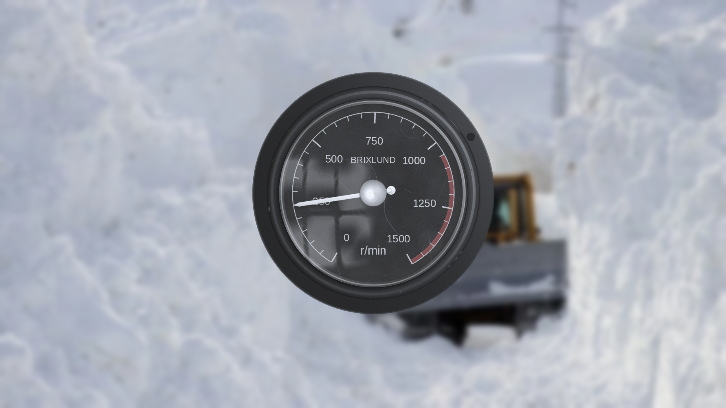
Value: rpm 250
